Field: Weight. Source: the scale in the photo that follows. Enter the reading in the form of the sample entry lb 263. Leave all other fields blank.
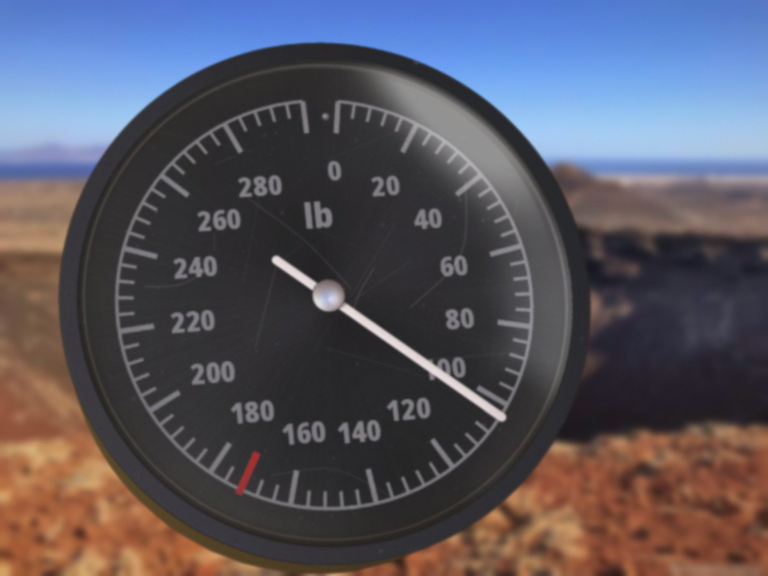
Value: lb 104
